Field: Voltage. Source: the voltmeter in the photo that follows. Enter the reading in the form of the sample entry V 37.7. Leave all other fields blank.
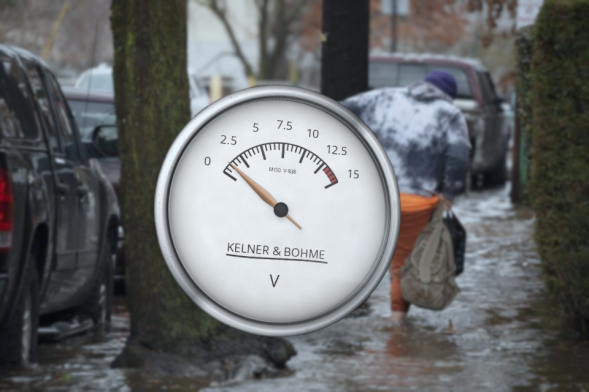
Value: V 1
